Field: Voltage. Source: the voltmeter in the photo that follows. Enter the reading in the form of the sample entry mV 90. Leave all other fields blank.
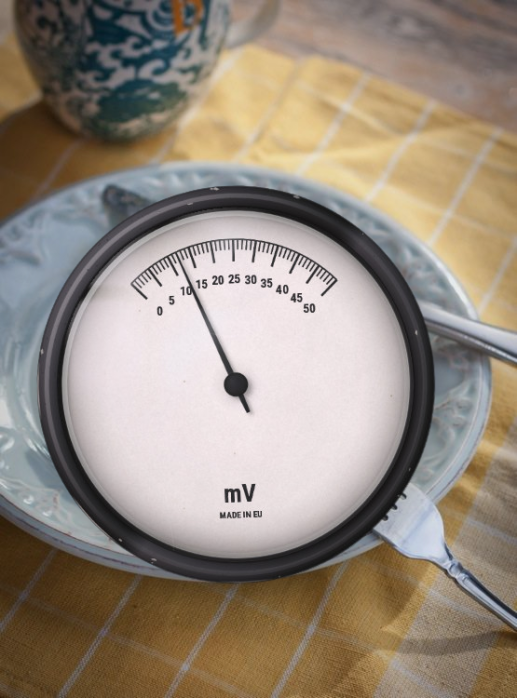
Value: mV 12
